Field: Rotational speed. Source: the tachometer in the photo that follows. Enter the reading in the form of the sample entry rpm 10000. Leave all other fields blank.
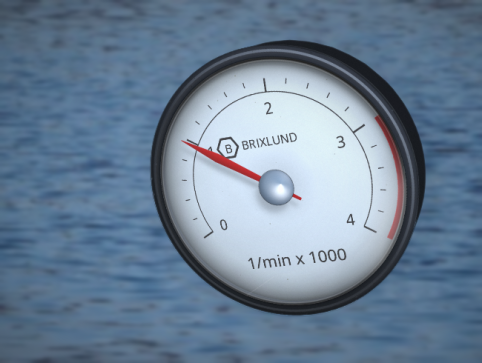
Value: rpm 1000
